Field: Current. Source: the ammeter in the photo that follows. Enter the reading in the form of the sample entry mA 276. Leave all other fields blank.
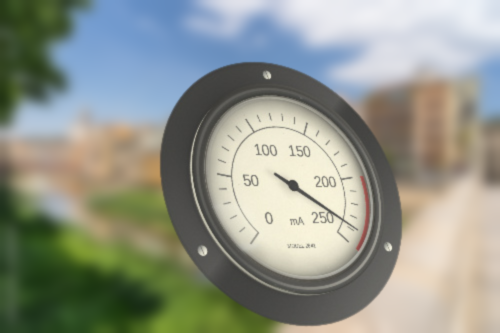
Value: mA 240
